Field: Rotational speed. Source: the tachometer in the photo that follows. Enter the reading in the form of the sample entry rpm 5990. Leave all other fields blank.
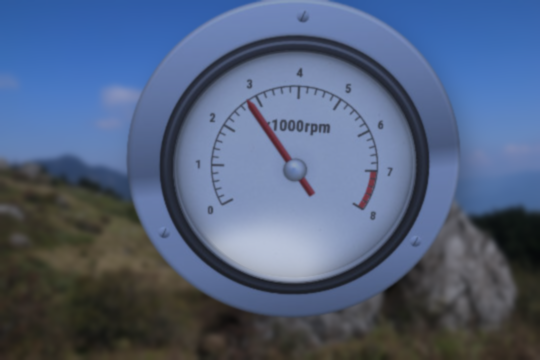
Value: rpm 2800
